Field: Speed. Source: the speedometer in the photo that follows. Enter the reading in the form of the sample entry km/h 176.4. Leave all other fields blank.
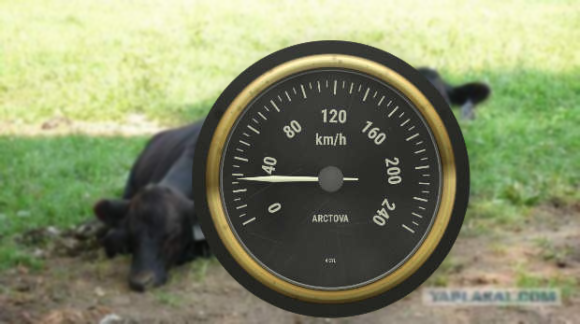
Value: km/h 27.5
